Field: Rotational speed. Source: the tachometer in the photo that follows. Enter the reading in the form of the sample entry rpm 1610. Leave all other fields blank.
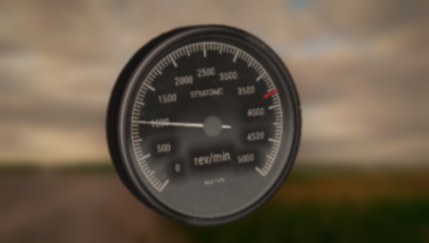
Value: rpm 1000
